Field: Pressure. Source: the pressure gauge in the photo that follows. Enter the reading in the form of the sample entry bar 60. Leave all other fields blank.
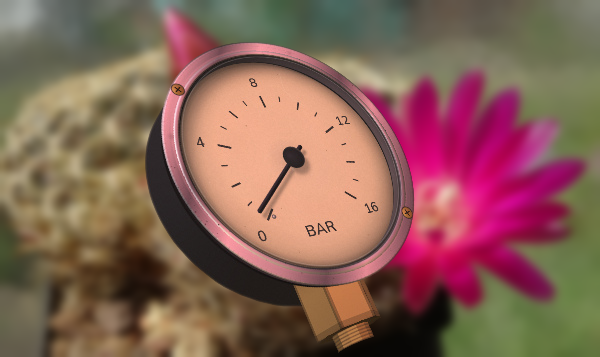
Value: bar 0.5
